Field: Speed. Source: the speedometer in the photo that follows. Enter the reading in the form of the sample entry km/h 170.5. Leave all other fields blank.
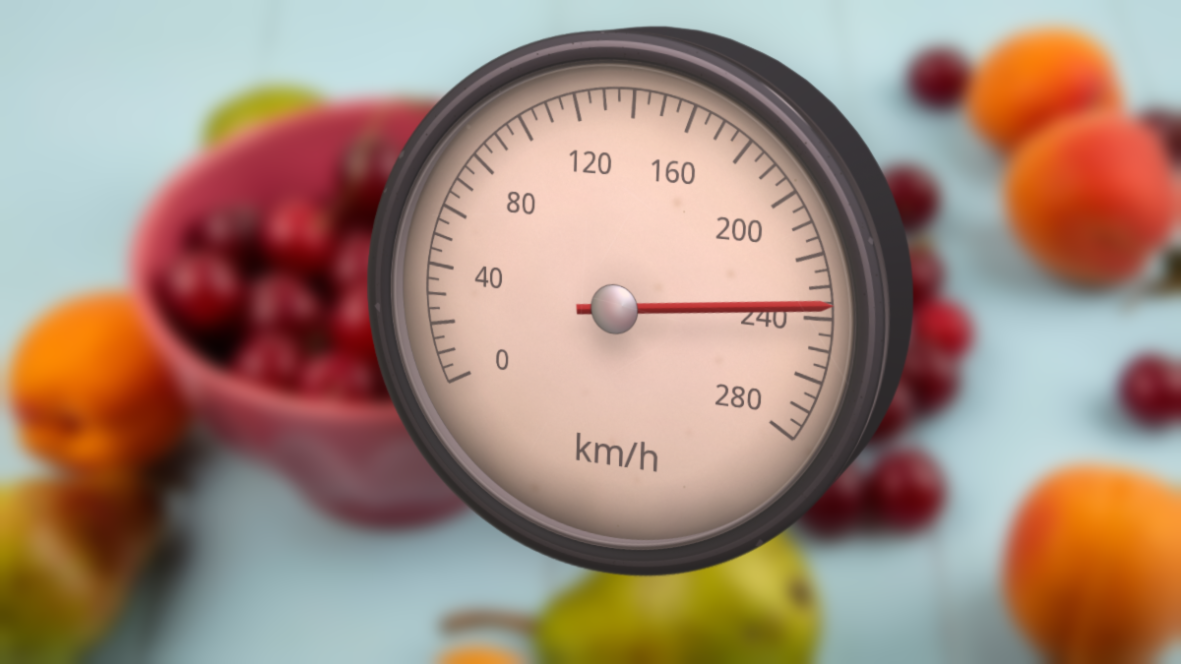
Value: km/h 235
